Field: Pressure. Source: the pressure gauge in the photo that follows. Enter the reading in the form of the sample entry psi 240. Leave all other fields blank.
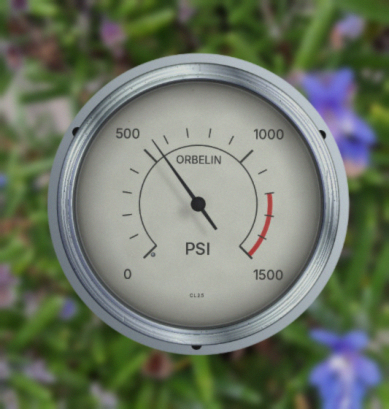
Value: psi 550
